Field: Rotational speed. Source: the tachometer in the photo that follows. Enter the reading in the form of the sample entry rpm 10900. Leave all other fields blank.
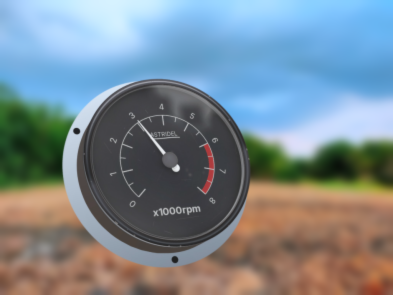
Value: rpm 3000
